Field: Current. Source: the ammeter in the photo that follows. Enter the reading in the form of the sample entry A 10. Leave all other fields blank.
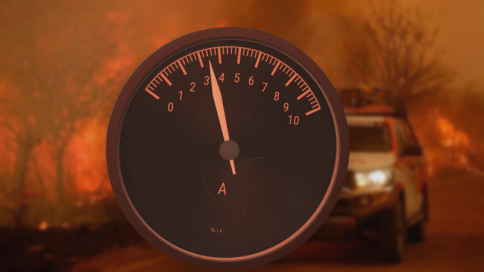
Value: A 3.4
